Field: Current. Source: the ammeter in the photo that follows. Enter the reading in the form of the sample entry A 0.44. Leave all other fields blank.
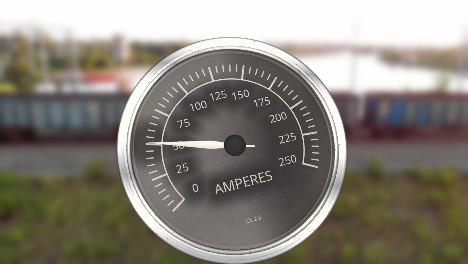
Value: A 50
